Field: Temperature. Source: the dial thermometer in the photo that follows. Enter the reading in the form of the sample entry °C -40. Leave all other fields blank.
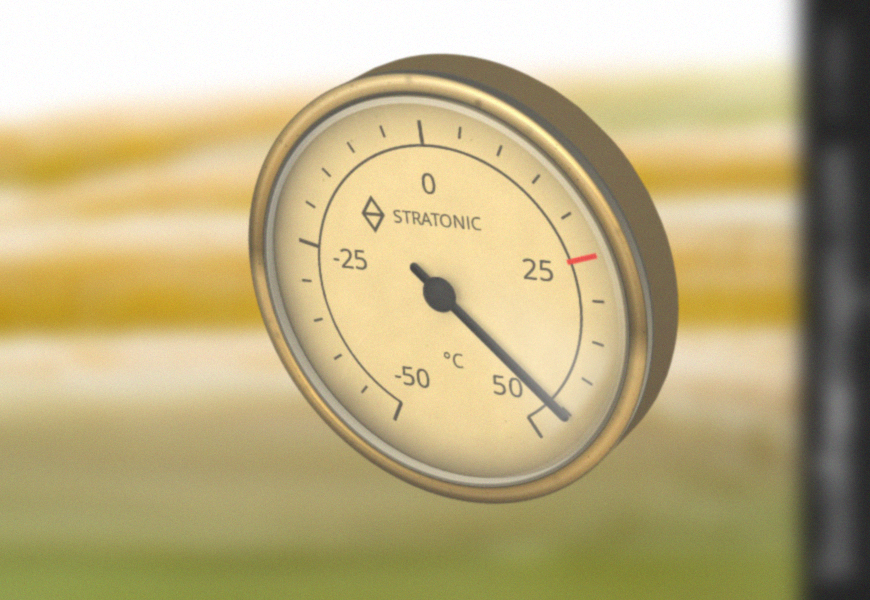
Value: °C 45
